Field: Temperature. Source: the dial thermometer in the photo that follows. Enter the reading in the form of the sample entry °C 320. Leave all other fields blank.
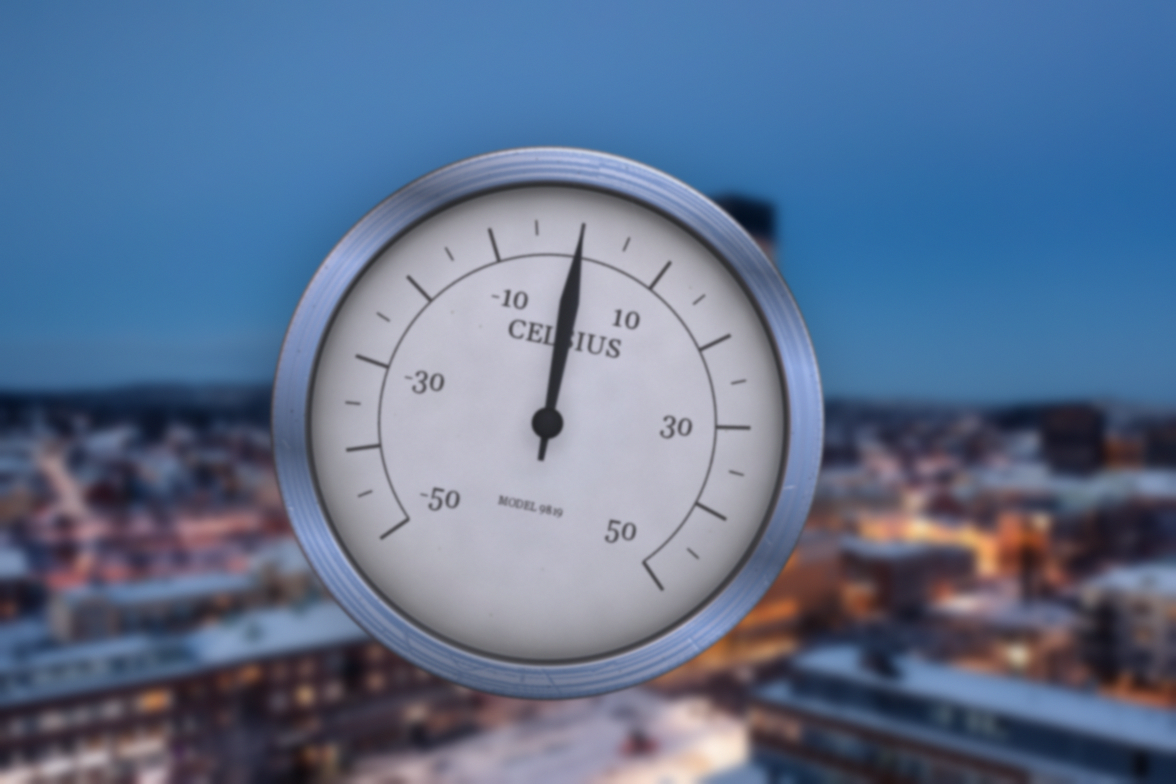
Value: °C 0
